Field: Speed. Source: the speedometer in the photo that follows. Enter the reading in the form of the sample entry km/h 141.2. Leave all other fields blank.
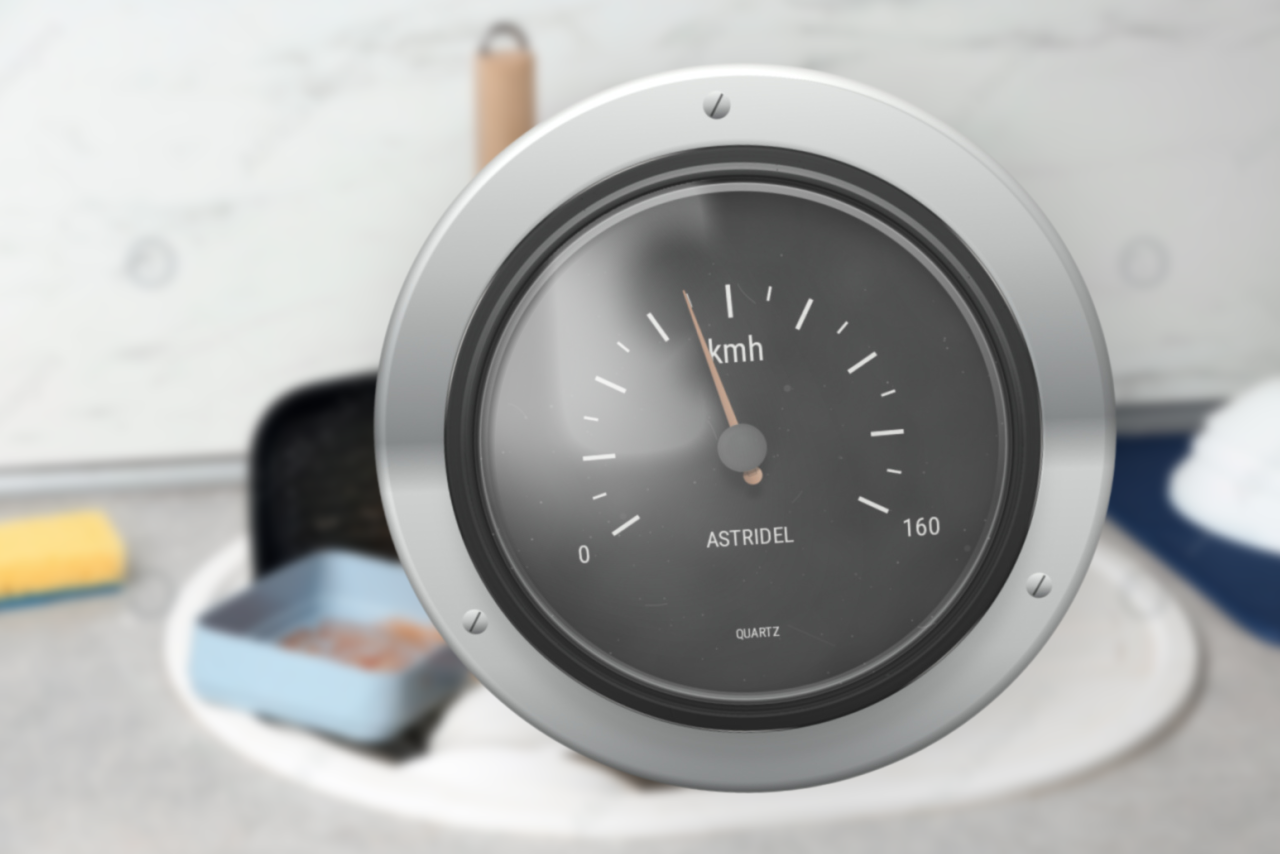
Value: km/h 70
